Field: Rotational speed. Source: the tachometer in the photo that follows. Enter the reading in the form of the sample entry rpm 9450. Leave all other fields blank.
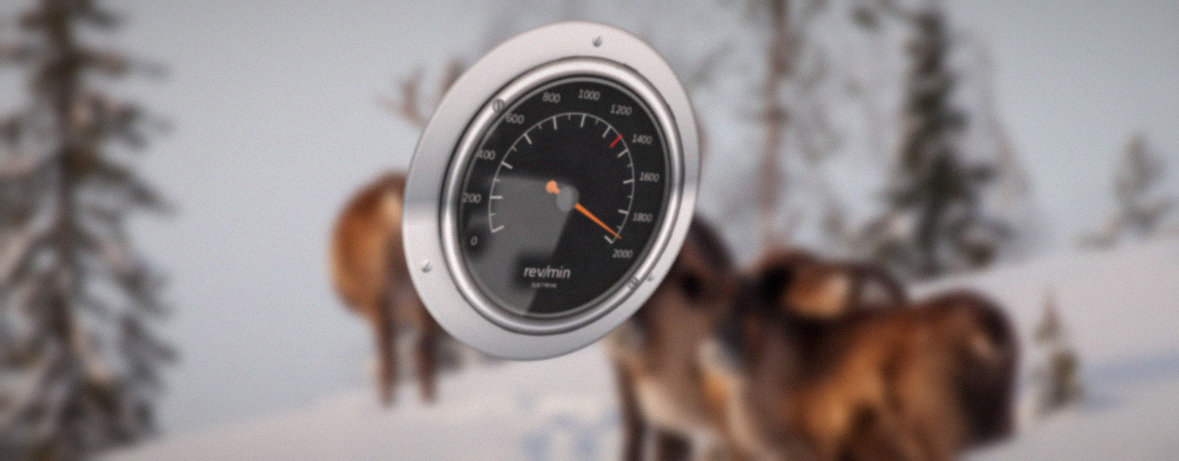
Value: rpm 1950
